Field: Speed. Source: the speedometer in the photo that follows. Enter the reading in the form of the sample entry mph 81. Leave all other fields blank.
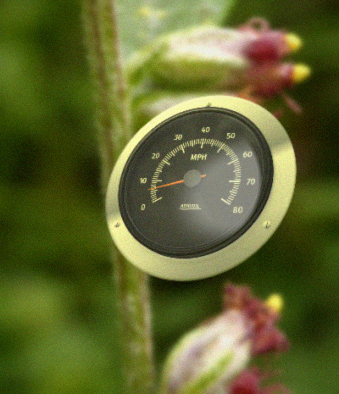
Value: mph 5
